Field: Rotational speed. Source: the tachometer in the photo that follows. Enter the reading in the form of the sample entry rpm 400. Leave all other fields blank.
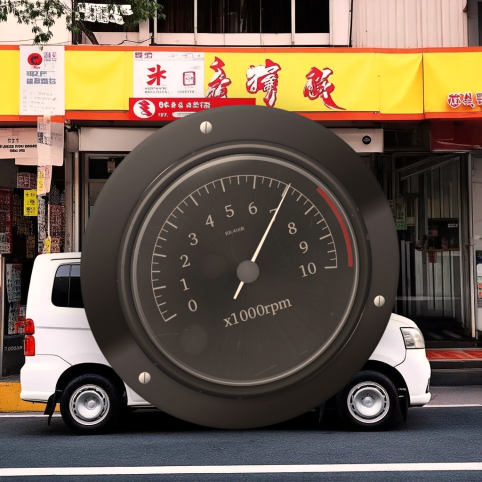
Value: rpm 7000
